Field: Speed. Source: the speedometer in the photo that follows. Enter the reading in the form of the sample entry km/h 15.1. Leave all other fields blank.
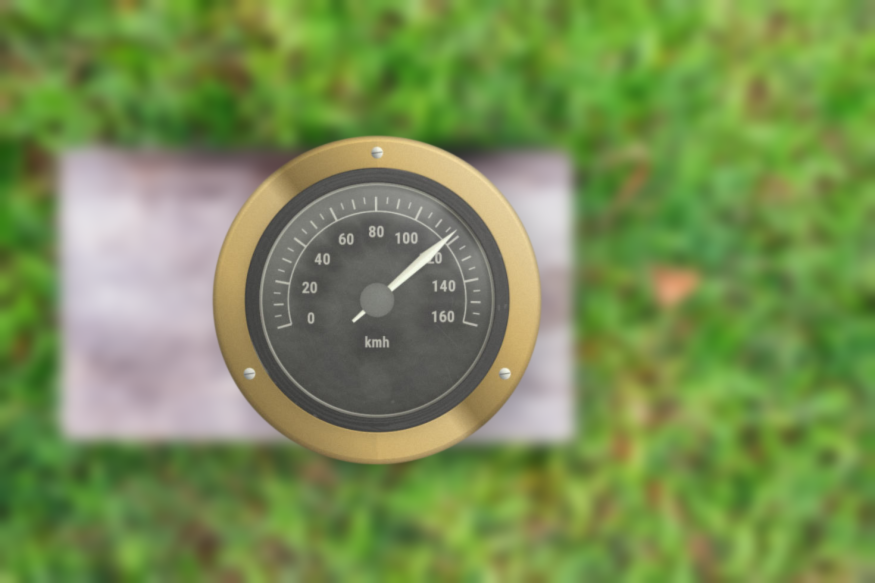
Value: km/h 117.5
